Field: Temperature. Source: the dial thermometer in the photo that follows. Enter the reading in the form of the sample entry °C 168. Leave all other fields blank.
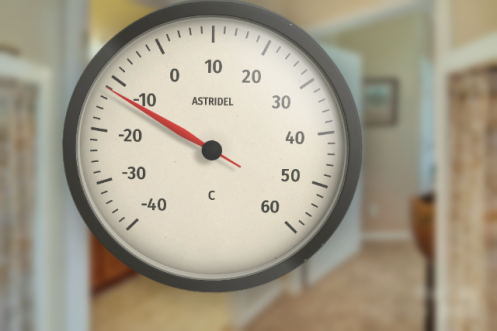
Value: °C -12
